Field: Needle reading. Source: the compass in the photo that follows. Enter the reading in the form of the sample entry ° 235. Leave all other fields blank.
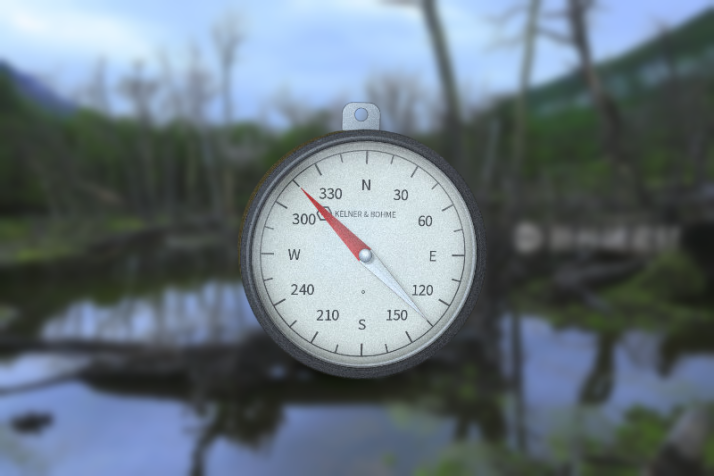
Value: ° 315
